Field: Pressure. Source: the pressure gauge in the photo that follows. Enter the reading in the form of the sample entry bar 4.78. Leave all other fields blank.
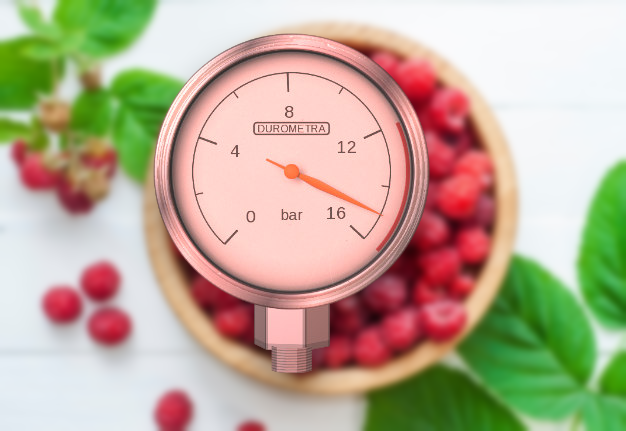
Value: bar 15
